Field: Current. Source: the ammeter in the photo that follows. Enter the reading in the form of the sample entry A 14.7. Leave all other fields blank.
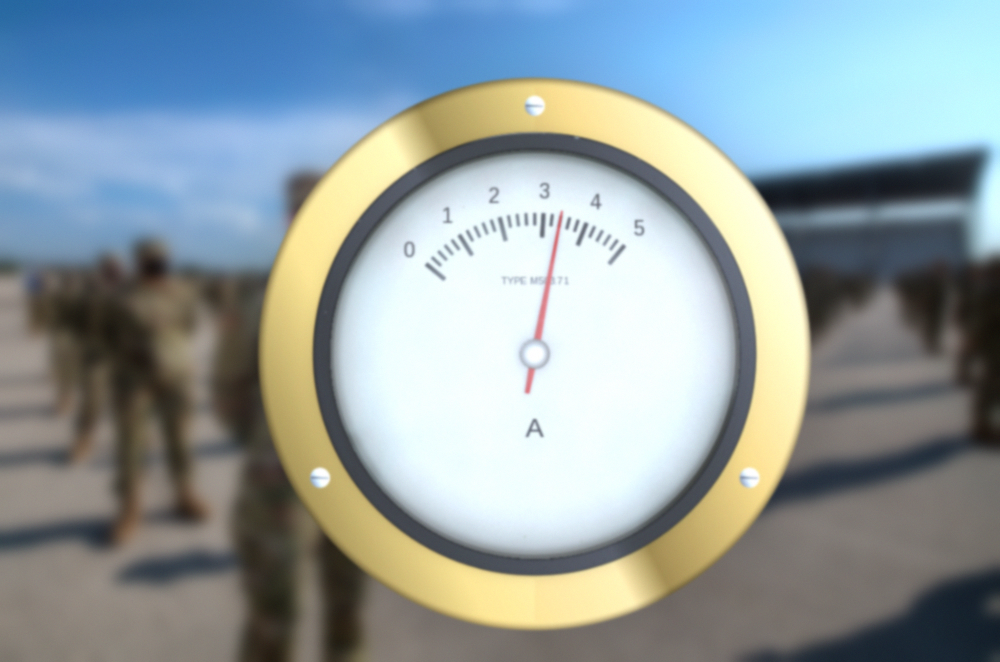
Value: A 3.4
